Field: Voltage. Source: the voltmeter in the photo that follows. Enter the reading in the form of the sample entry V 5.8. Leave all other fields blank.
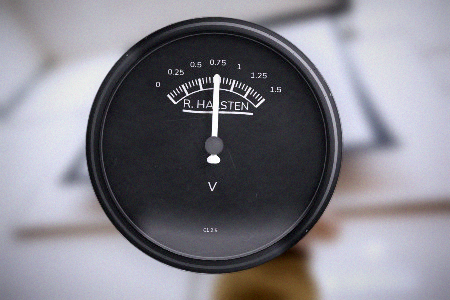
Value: V 0.75
